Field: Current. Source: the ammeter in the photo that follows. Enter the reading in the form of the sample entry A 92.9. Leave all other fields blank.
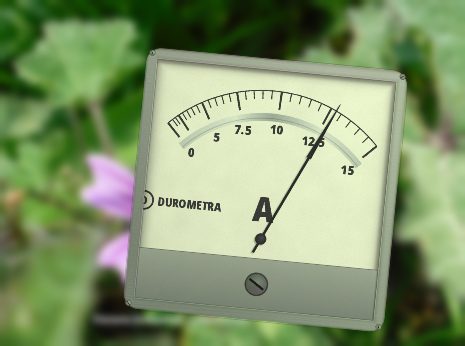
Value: A 12.75
